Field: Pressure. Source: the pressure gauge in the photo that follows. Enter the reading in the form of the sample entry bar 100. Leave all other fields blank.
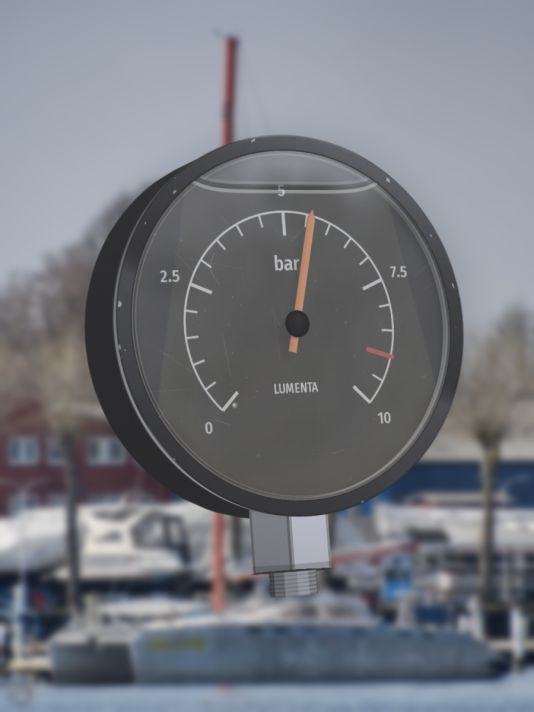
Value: bar 5.5
